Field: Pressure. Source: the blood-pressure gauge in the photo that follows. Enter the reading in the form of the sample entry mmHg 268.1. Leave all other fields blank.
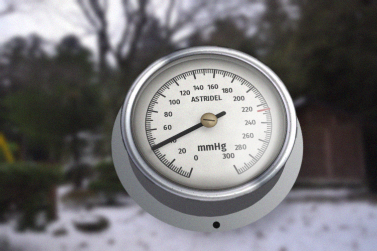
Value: mmHg 40
